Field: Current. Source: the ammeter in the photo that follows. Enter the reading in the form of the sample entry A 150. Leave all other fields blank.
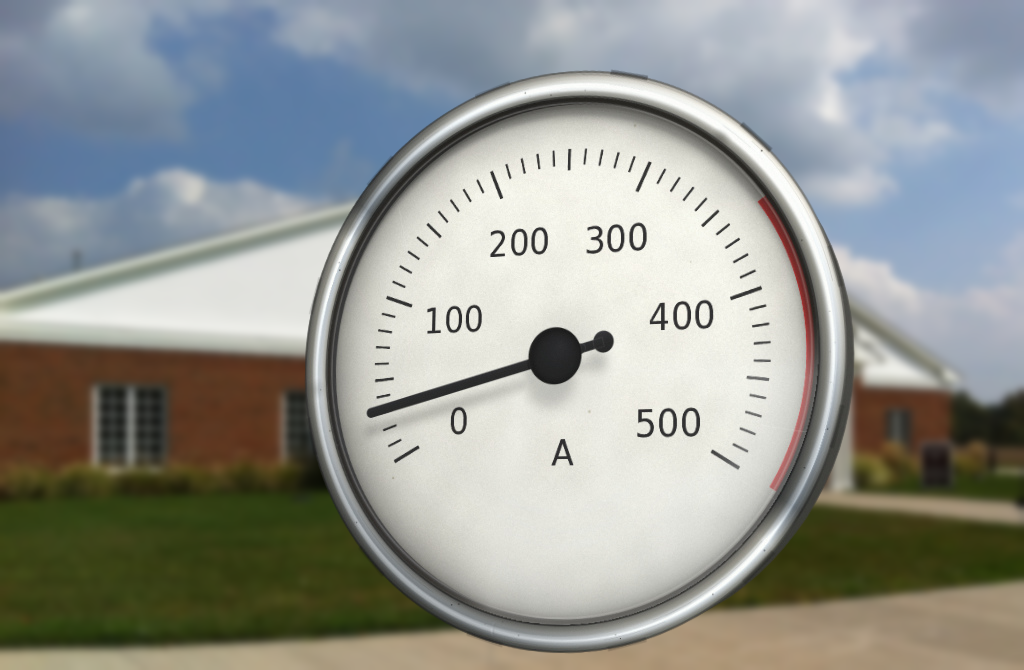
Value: A 30
